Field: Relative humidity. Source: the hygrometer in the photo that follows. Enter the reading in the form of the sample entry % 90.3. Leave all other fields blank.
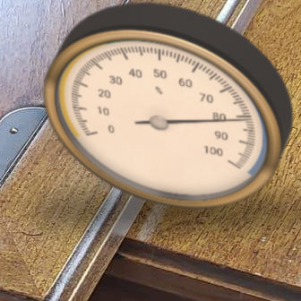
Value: % 80
